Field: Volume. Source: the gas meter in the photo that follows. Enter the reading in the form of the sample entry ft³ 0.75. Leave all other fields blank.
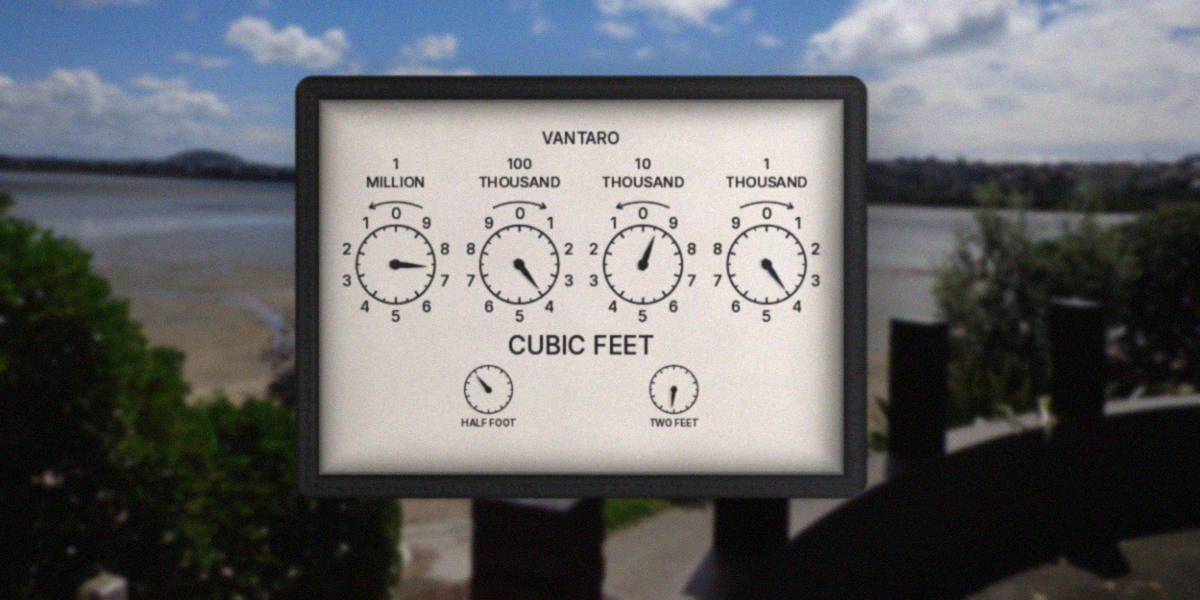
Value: ft³ 739400
